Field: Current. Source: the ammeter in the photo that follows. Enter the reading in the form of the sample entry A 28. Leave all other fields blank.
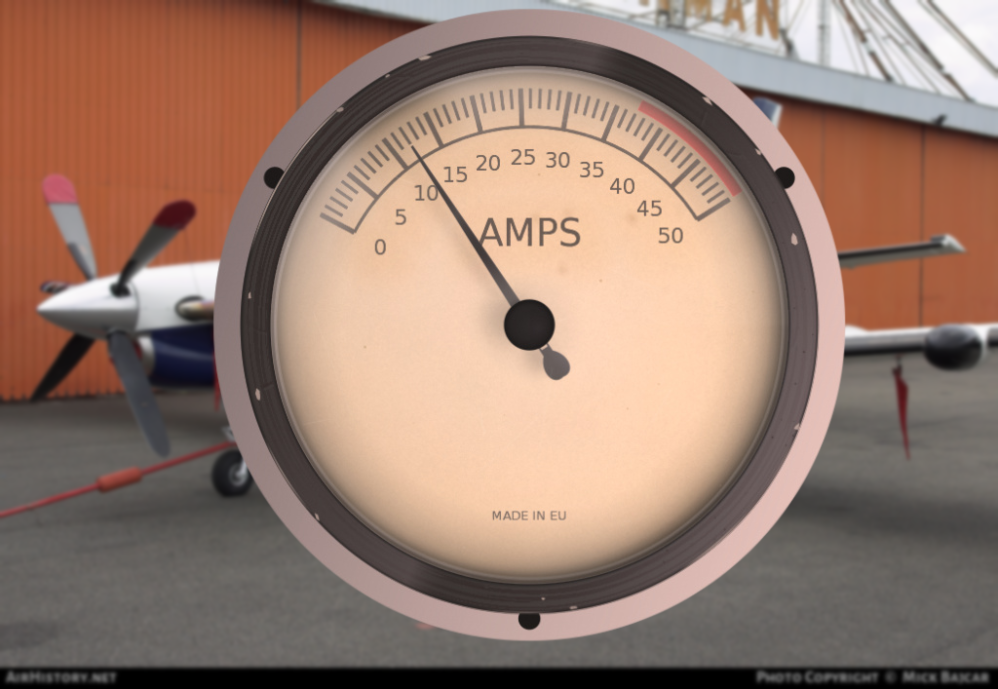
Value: A 12
